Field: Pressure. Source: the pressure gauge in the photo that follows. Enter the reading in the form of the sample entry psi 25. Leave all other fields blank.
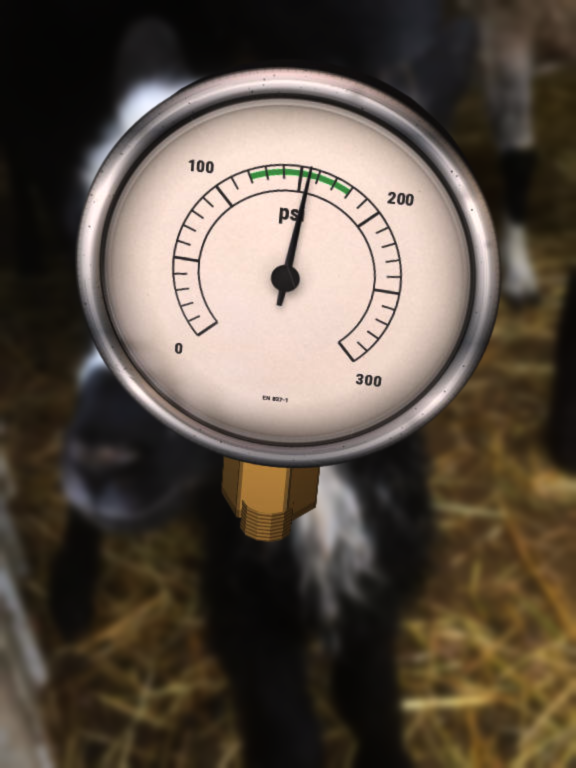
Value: psi 155
